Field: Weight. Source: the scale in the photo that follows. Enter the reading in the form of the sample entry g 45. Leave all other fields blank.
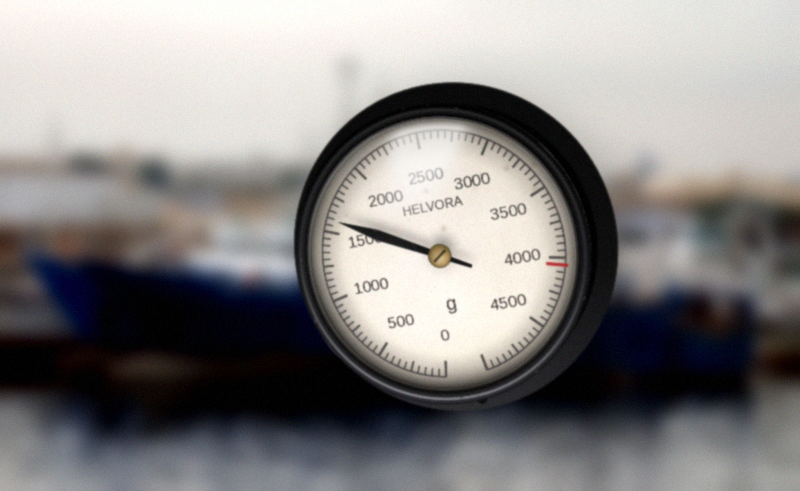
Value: g 1600
